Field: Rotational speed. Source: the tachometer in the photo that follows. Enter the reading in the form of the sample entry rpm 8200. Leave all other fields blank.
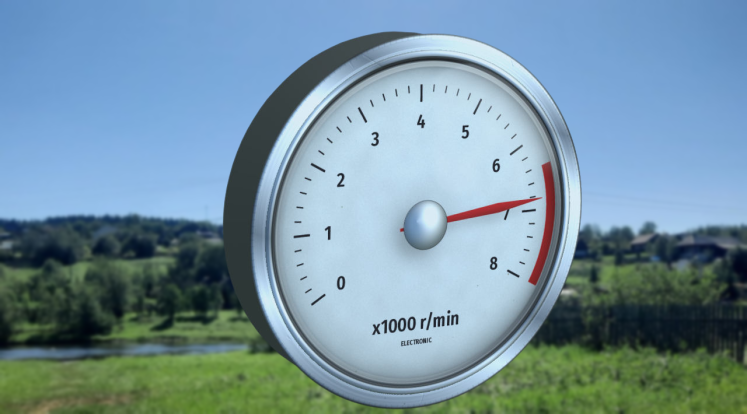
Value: rpm 6800
